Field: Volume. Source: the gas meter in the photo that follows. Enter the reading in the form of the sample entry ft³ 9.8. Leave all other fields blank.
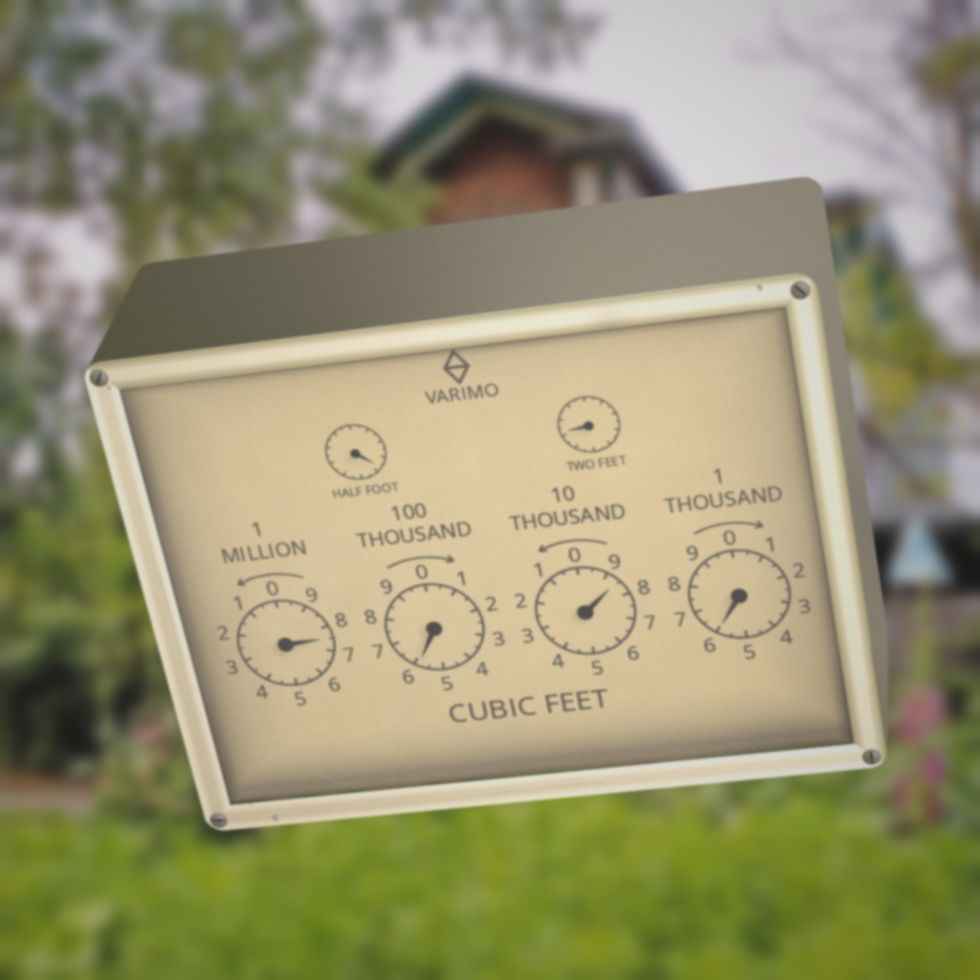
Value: ft³ 758600
